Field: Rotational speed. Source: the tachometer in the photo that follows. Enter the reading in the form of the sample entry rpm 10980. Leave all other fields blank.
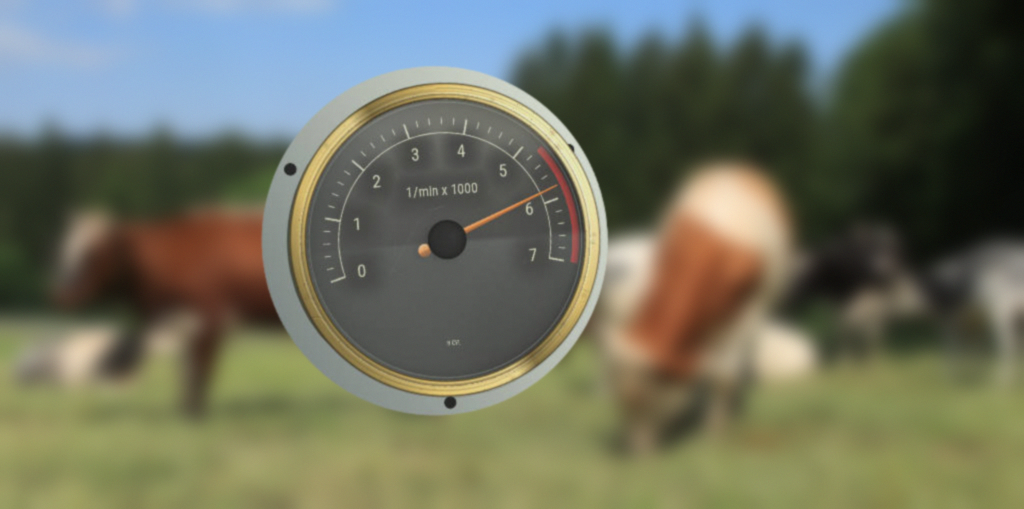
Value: rpm 5800
